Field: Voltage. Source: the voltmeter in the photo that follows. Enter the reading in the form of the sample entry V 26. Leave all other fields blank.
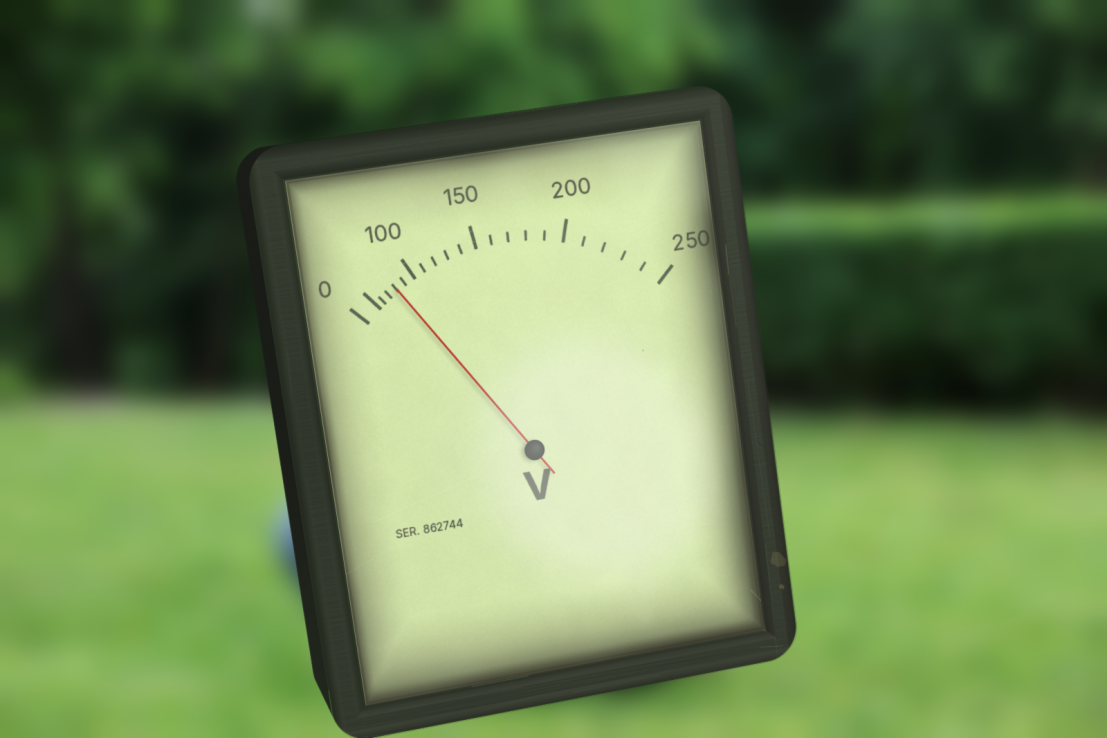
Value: V 80
